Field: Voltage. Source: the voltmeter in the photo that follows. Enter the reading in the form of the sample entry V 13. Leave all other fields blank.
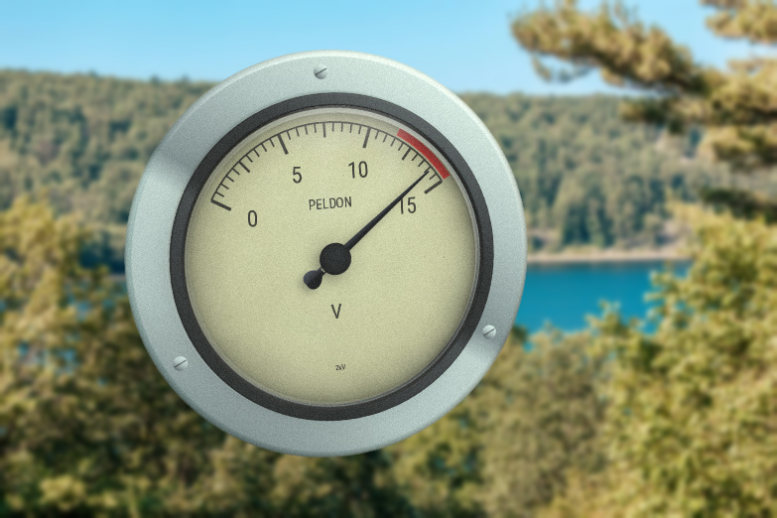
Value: V 14
